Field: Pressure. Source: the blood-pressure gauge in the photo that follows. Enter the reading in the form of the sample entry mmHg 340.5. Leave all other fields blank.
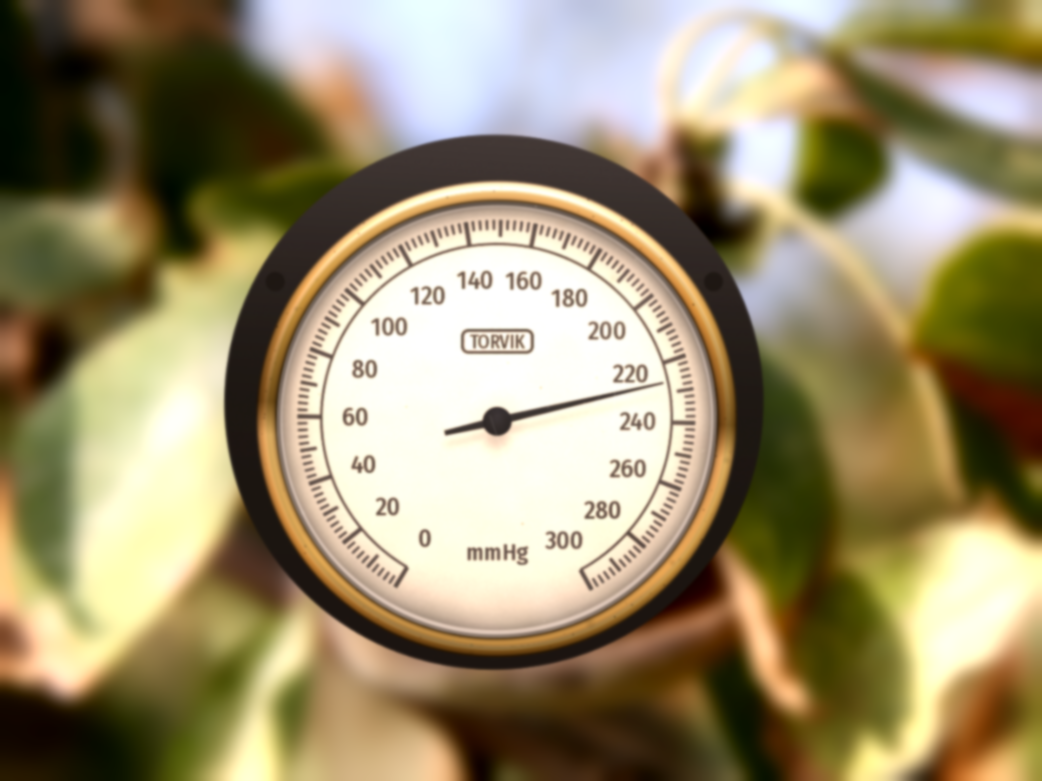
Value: mmHg 226
